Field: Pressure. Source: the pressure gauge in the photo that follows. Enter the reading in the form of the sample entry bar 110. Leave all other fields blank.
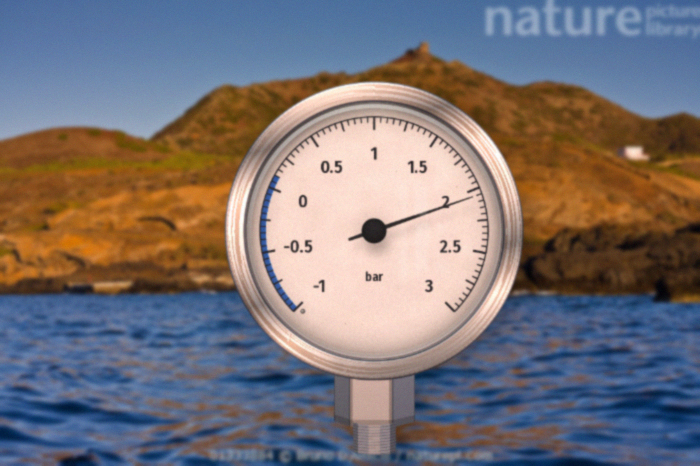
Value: bar 2.05
